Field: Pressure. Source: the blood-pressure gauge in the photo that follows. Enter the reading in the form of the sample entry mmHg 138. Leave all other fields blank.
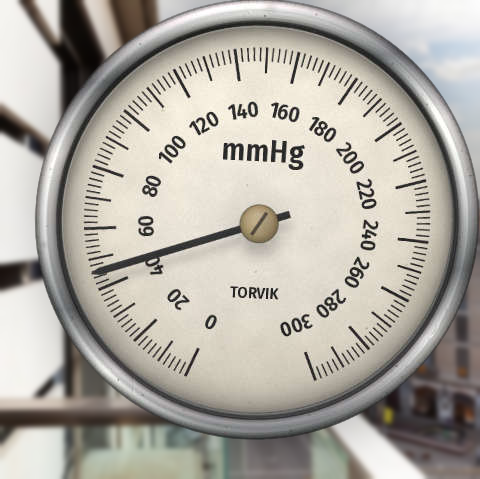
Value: mmHg 46
